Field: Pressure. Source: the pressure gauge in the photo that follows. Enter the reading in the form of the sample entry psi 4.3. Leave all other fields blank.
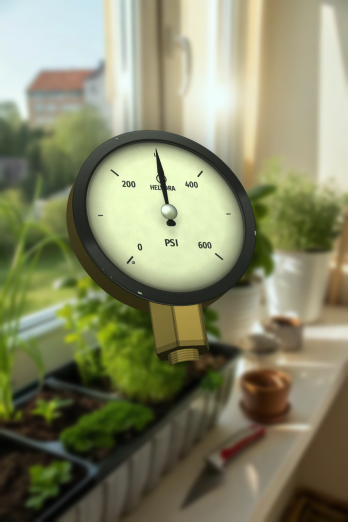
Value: psi 300
